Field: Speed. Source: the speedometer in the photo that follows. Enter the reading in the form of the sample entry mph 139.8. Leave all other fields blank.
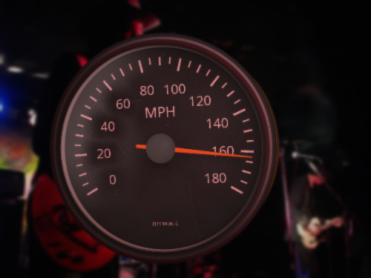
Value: mph 162.5
